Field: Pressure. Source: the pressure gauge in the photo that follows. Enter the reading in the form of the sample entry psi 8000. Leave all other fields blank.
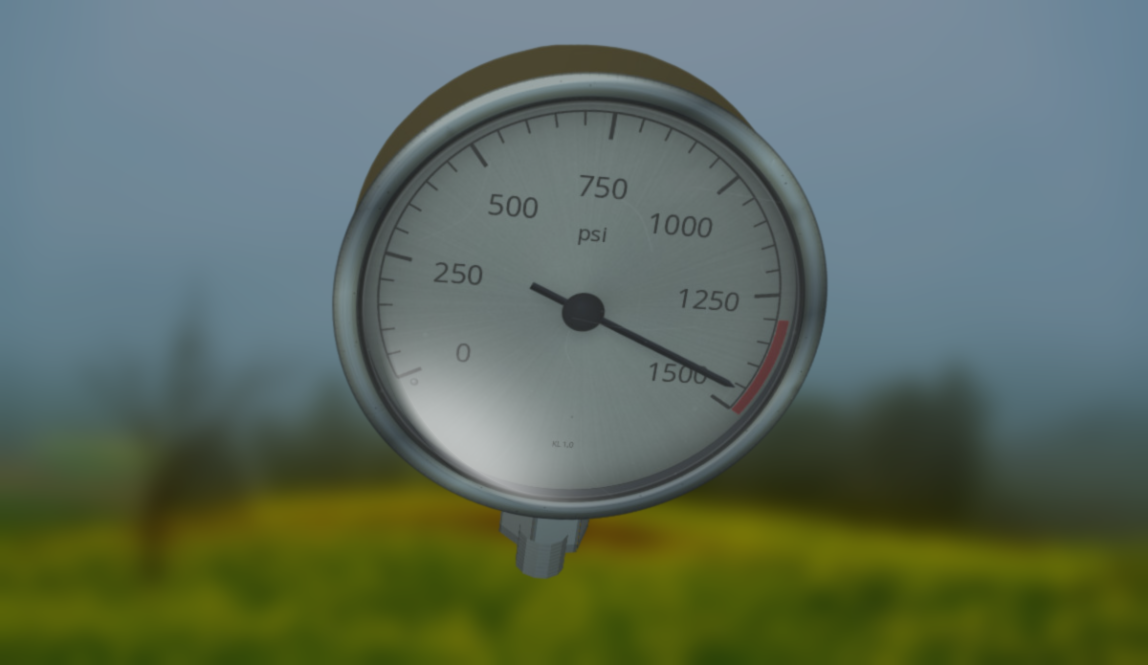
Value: psi 1450
